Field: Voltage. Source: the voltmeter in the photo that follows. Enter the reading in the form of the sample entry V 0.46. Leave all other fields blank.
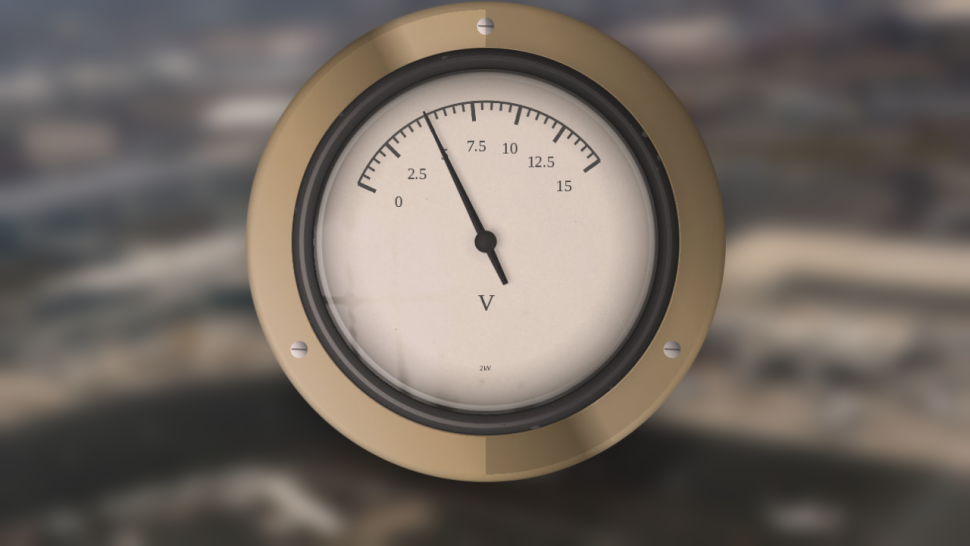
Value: V 5
